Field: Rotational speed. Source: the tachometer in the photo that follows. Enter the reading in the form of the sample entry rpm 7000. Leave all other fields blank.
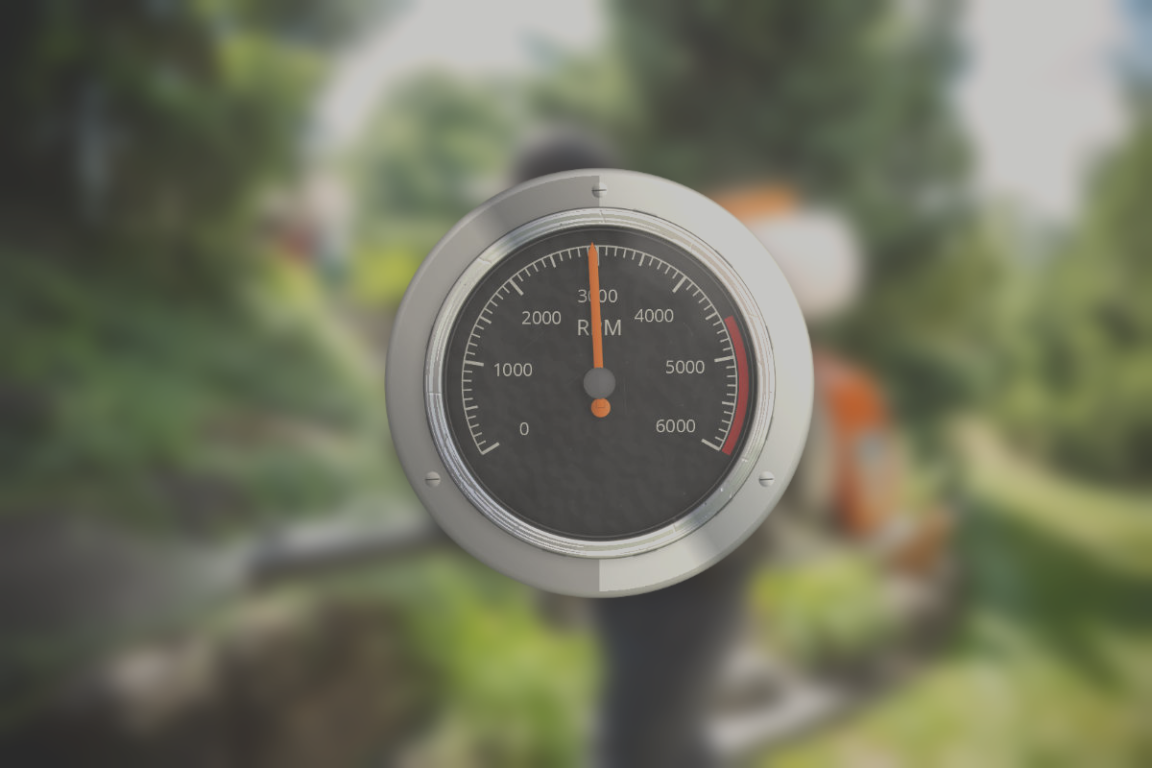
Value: rpm 2950
